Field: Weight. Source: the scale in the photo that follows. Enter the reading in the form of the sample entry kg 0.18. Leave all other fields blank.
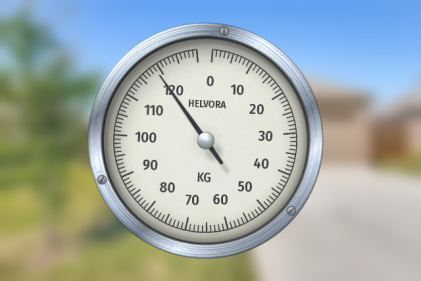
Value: kg 119
